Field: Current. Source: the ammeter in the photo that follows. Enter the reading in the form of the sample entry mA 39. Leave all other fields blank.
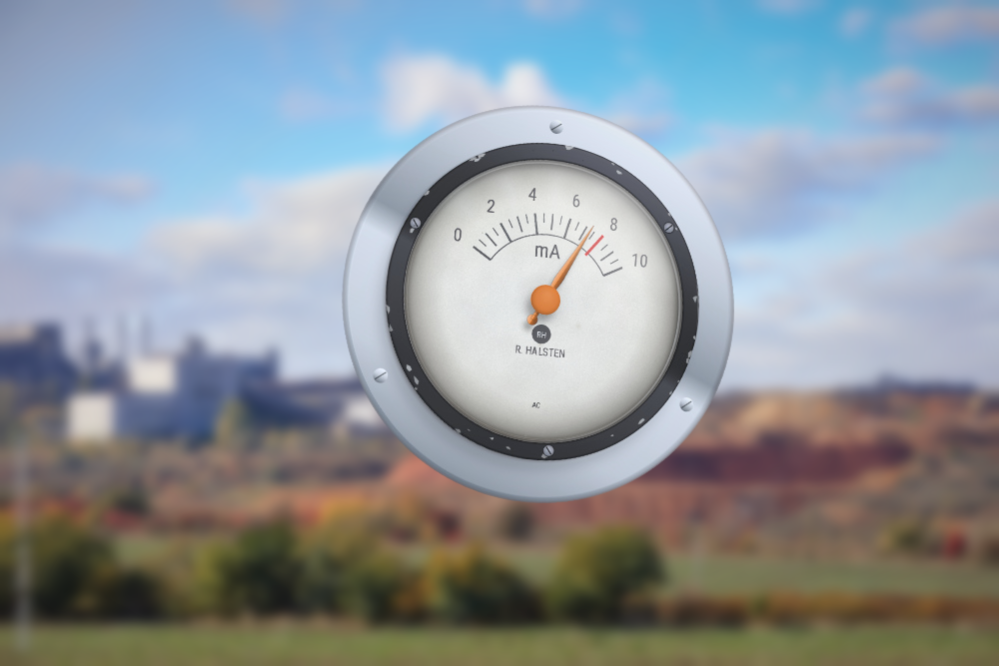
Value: mA 7.25
